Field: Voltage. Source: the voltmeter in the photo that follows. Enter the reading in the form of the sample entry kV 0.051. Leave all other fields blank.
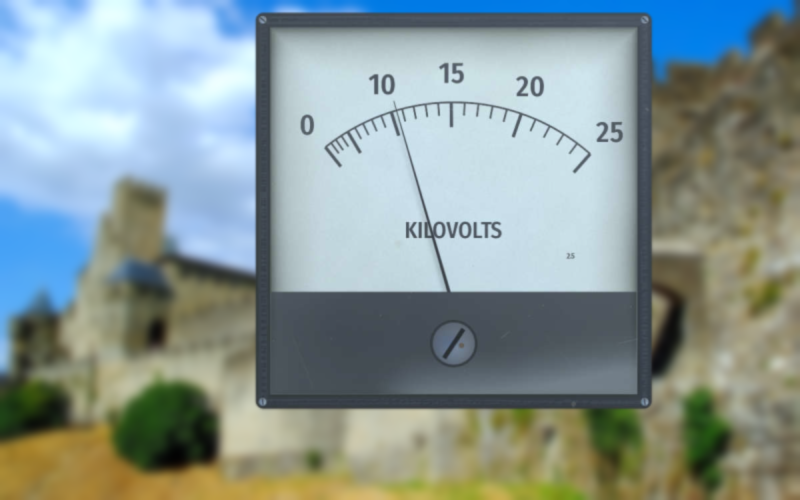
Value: kV 10.5
